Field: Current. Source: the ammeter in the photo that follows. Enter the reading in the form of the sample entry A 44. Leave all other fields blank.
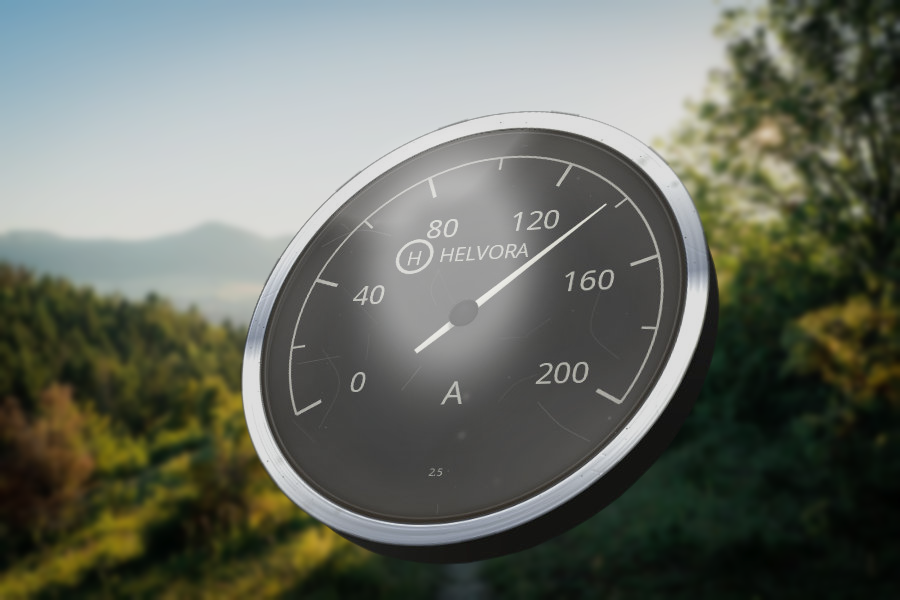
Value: A 140
